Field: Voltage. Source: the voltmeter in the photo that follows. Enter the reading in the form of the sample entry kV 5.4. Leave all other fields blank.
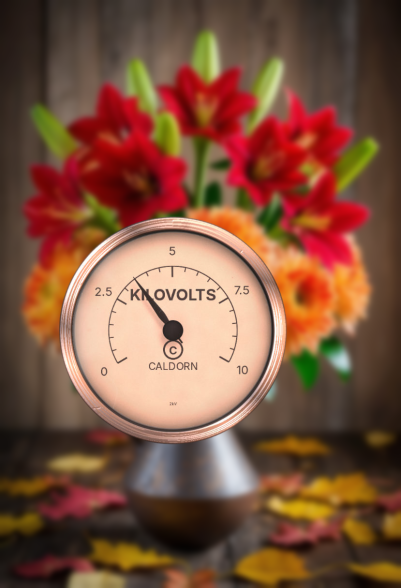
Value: kV 3.5
